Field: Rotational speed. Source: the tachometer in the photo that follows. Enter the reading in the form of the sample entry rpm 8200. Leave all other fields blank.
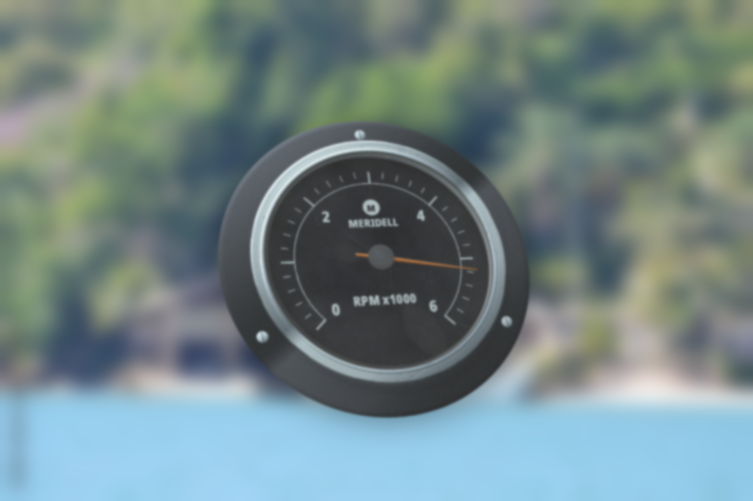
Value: rpm 5200
